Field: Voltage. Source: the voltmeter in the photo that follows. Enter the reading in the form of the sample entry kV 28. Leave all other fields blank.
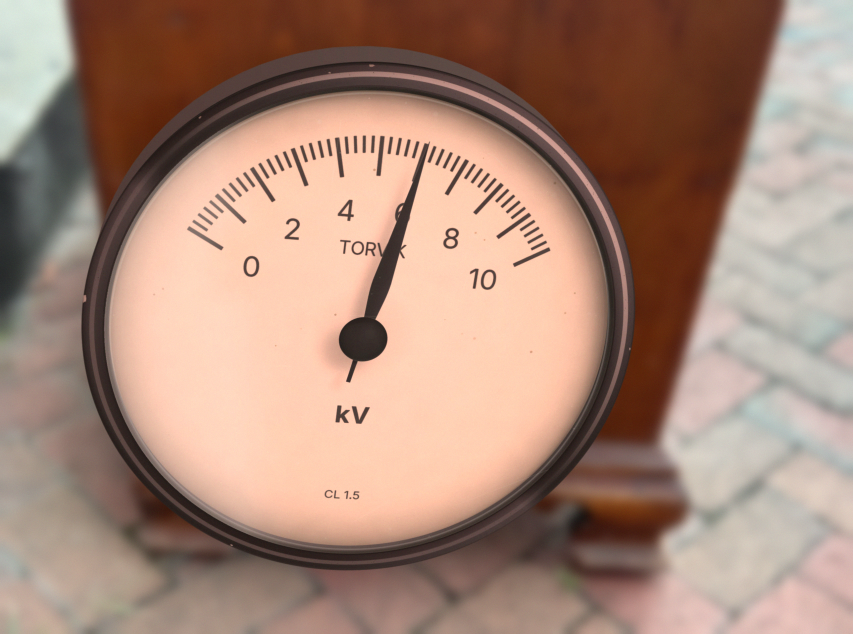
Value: kV 6
